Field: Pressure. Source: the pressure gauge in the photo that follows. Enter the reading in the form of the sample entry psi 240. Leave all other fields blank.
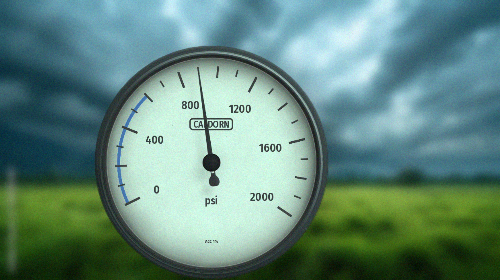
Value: psi 900
